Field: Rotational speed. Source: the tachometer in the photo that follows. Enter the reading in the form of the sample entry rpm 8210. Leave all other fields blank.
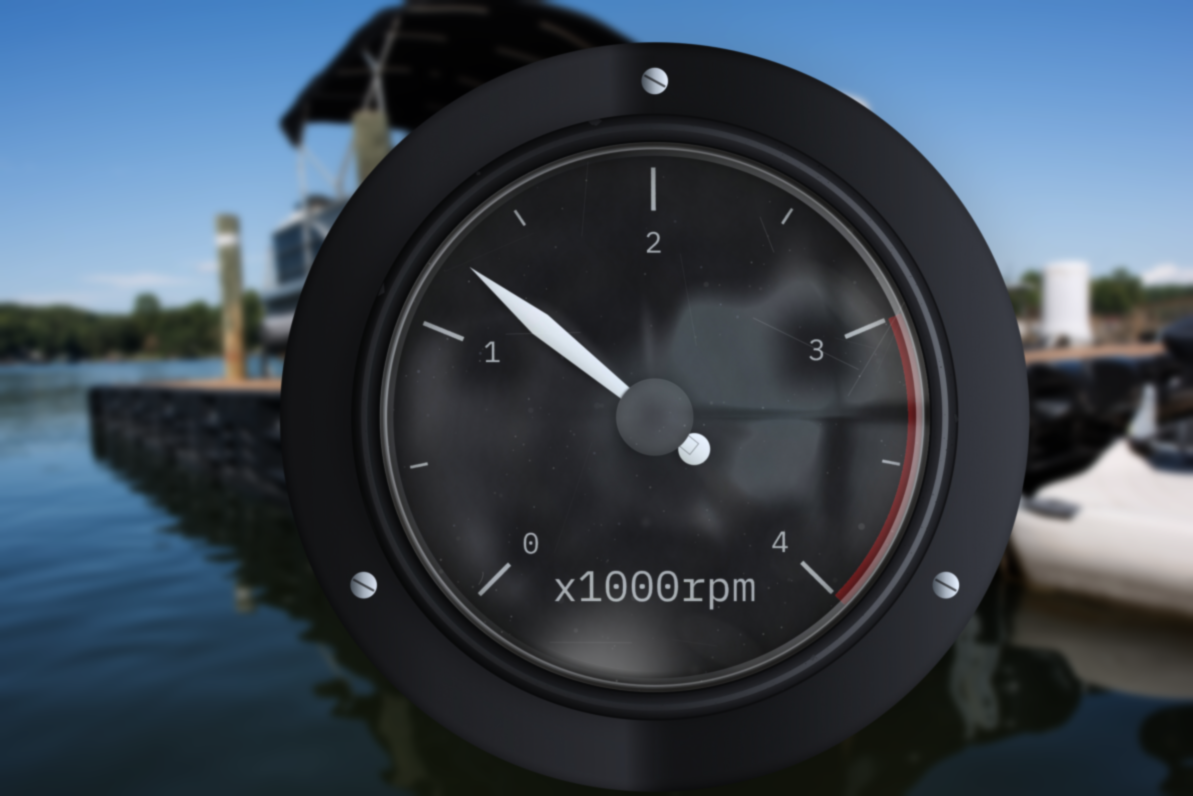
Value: rpm 1250
